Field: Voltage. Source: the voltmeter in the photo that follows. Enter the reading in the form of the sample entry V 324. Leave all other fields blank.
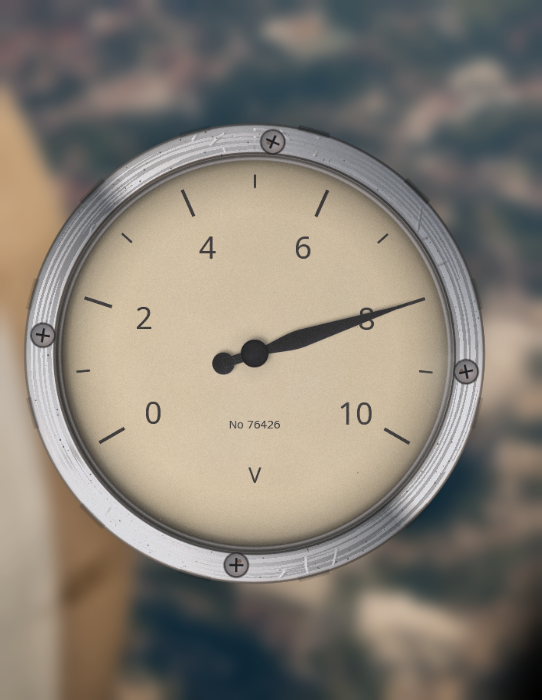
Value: V 8
